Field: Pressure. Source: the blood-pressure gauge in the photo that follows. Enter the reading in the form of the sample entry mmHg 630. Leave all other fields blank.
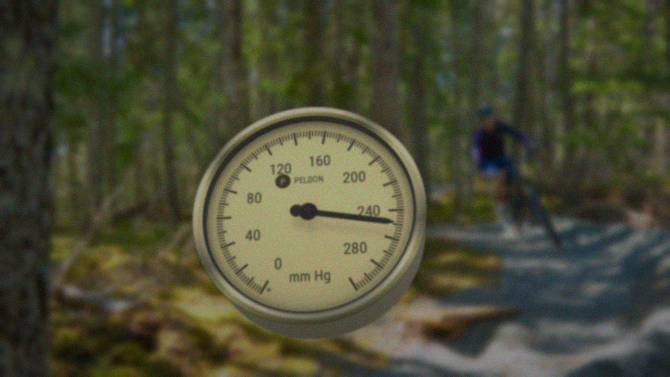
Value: mmHg 250
